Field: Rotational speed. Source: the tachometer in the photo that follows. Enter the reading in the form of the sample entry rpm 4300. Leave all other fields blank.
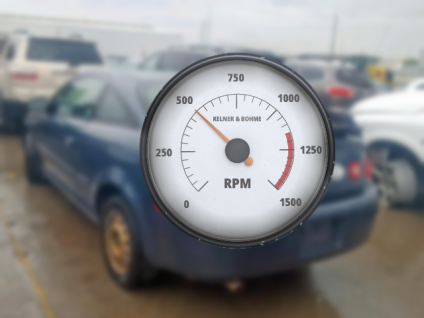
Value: rpm 500
